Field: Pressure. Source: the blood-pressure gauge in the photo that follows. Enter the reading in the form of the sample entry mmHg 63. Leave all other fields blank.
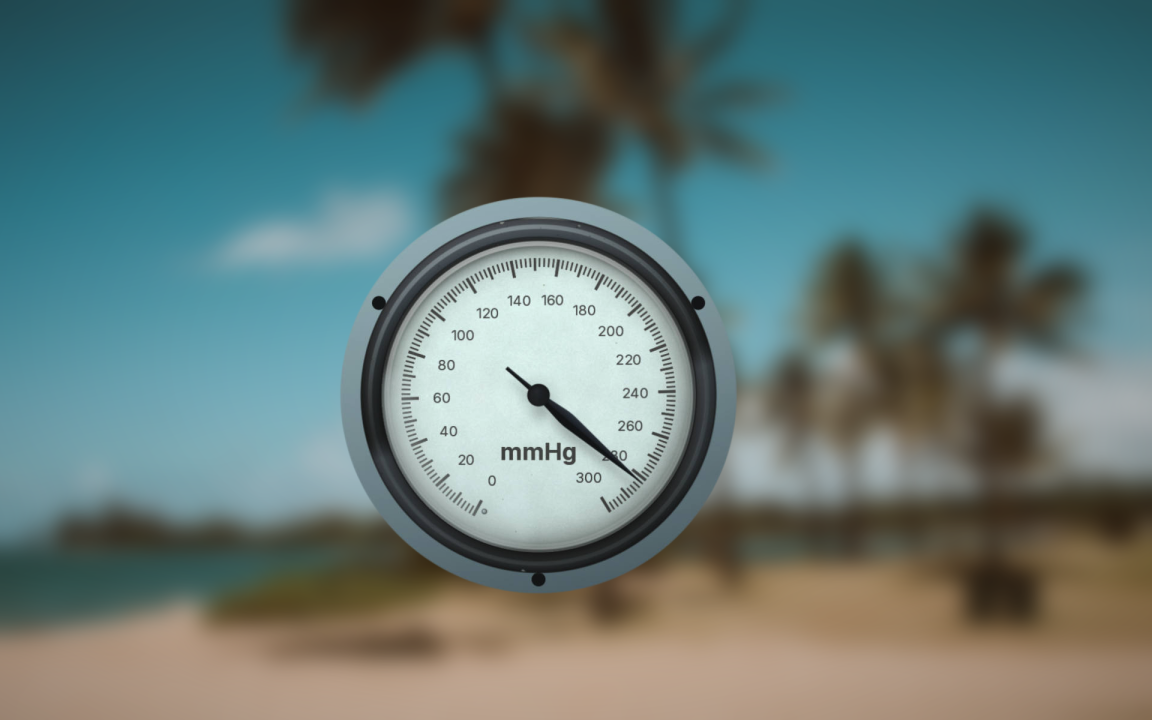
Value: mmHg 282
